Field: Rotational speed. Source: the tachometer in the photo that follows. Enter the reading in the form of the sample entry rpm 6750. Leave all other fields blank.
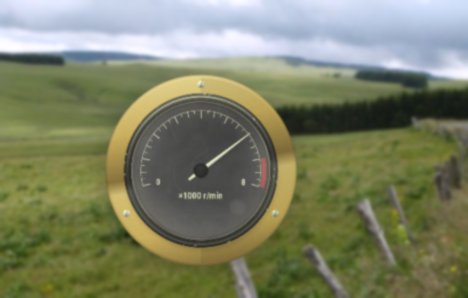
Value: rpm 6000
